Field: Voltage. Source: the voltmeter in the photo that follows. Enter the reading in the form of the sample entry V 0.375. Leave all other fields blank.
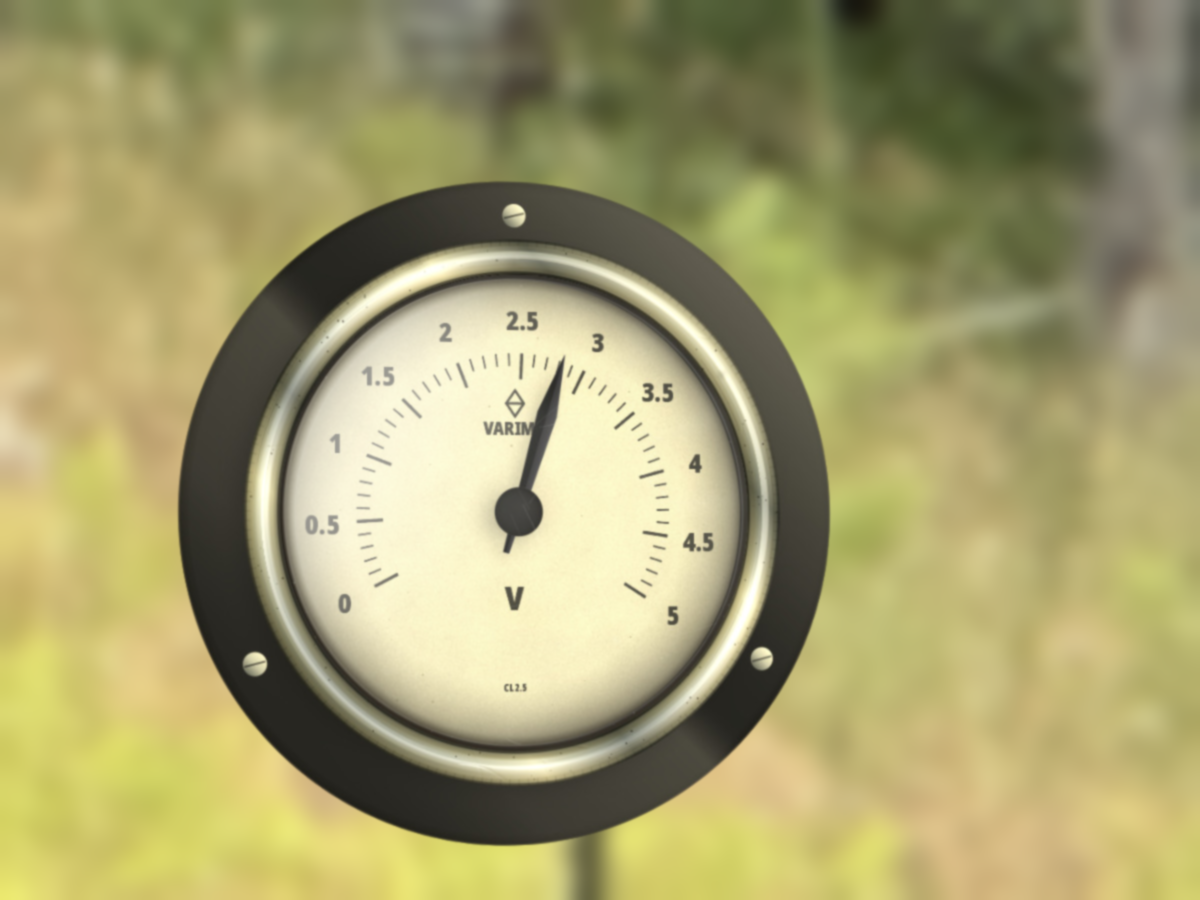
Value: V 2.8
